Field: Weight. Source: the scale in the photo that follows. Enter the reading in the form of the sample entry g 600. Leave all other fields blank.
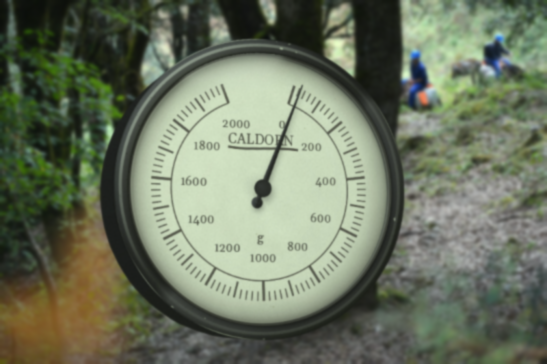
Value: g 20
